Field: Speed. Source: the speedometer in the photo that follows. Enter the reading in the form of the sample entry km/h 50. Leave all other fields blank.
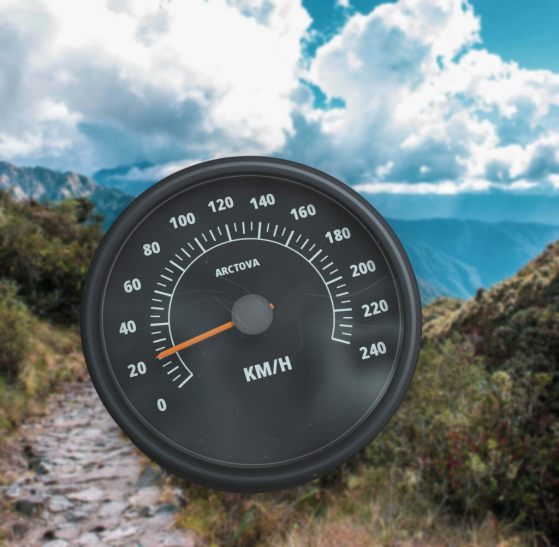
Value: km/h 20
